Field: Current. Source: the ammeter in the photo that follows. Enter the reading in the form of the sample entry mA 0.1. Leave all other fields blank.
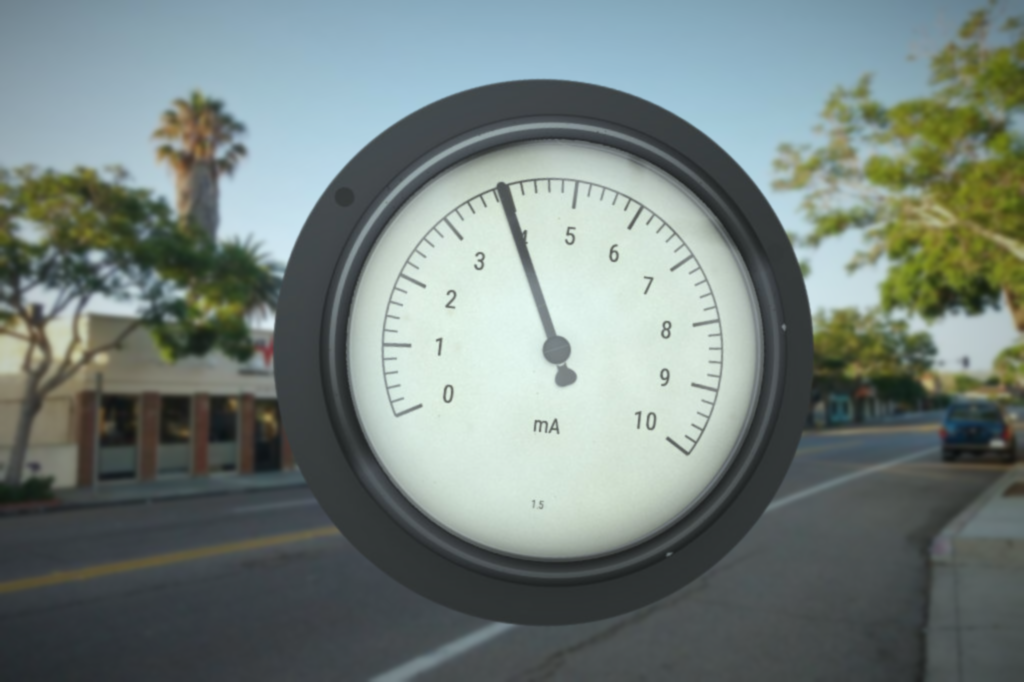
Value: mA 3.9
